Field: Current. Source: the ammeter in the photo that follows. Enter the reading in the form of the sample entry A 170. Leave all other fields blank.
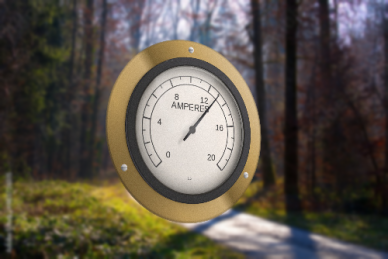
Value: A 13
